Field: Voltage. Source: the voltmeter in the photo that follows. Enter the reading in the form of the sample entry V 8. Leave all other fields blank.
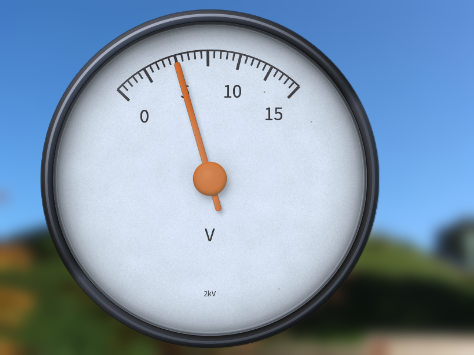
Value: V 5
